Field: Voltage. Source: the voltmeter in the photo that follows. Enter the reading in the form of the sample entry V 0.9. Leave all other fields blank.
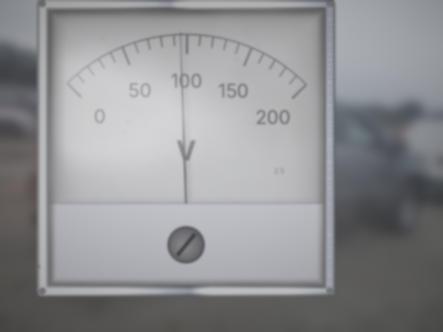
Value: V 95
